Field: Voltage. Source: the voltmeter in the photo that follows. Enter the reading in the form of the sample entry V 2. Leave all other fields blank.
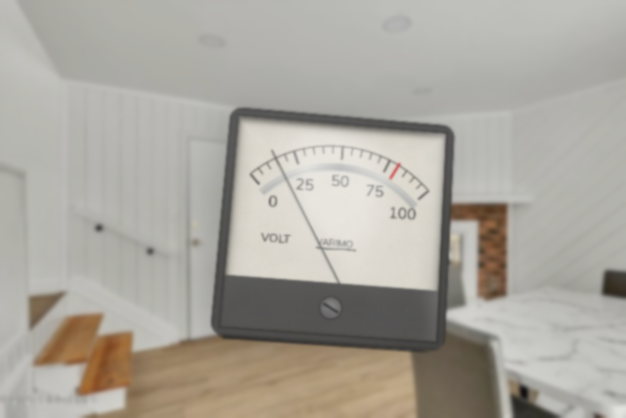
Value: V 15
